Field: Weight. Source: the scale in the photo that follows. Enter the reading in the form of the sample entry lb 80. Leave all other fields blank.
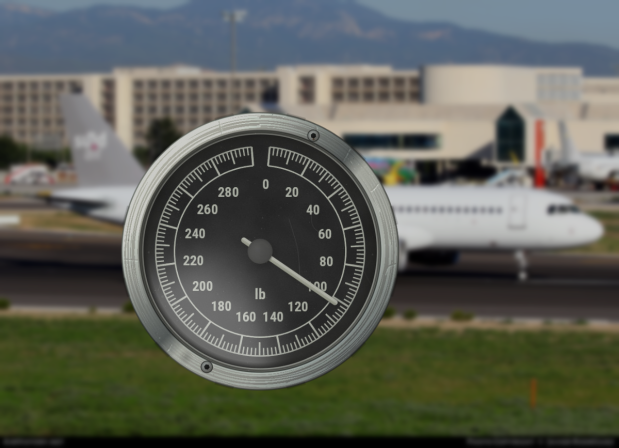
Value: lb 102
